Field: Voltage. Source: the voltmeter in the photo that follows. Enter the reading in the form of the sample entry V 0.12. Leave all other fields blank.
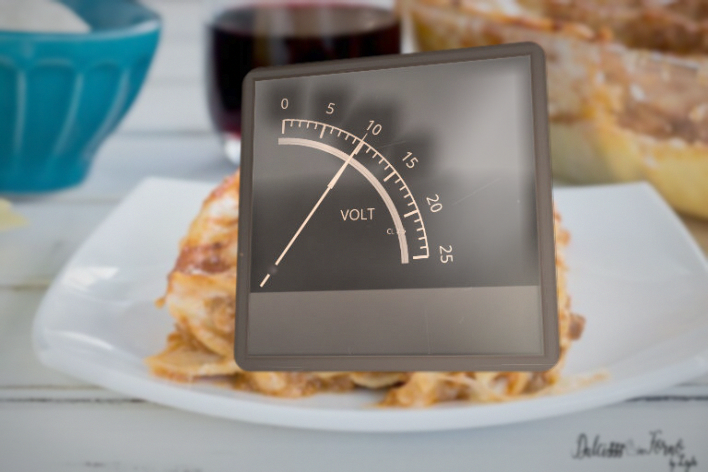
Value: V 10
